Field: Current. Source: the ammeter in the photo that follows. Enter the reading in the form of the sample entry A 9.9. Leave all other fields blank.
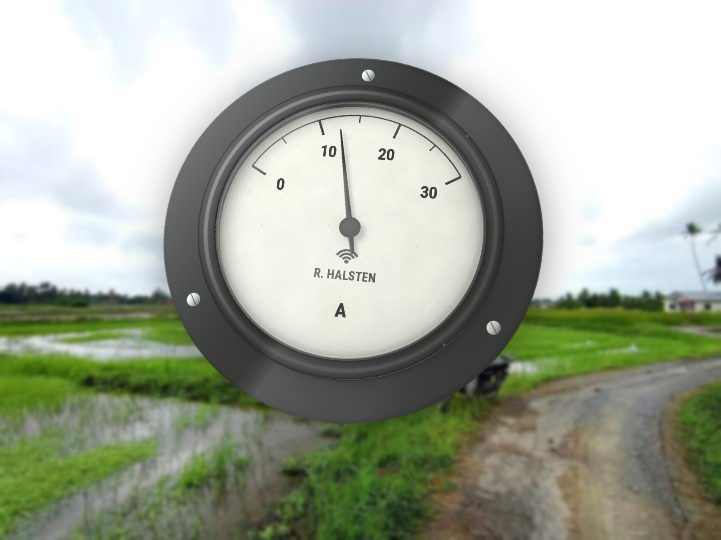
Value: A 12.5
